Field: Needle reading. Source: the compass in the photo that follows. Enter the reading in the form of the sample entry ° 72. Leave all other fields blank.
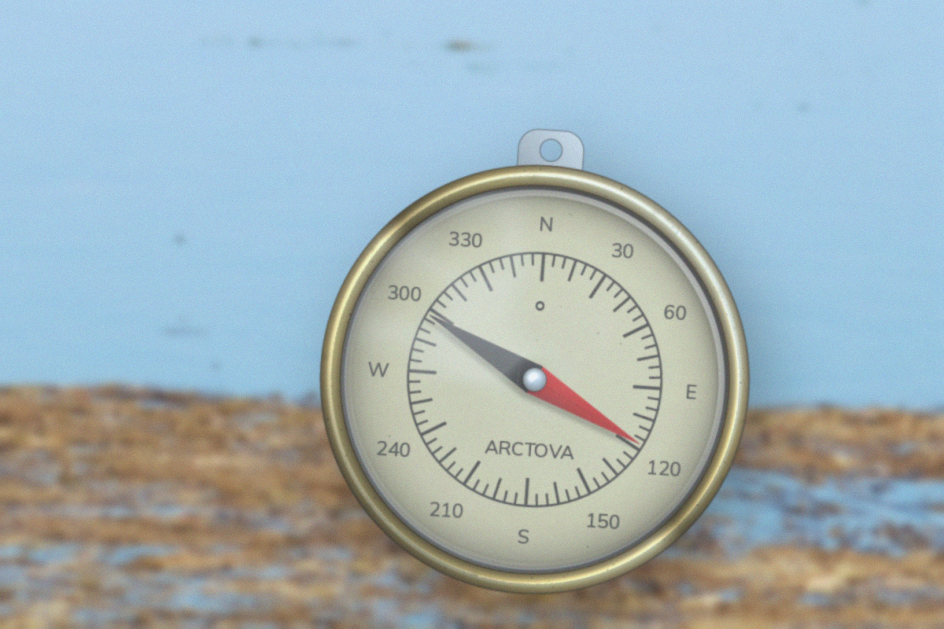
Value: ° 117.5
